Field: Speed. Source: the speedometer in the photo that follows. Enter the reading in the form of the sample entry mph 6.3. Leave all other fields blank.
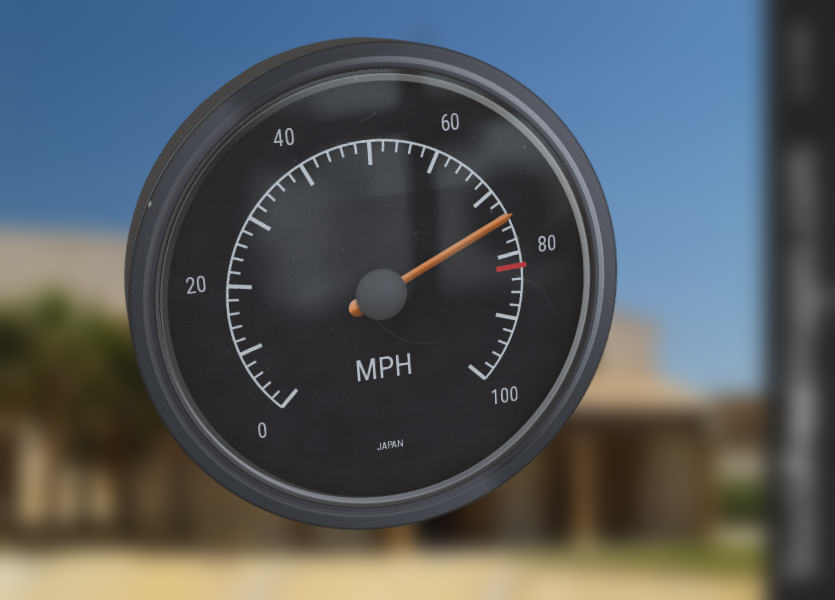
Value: mph 74
